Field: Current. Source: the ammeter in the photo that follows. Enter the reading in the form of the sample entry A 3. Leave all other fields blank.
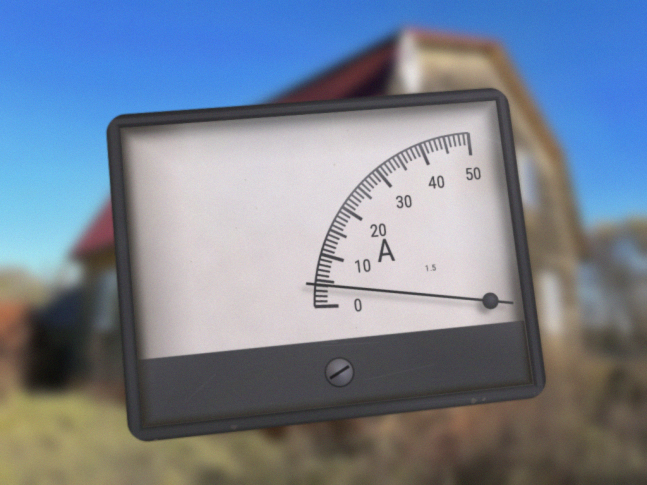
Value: A 4
